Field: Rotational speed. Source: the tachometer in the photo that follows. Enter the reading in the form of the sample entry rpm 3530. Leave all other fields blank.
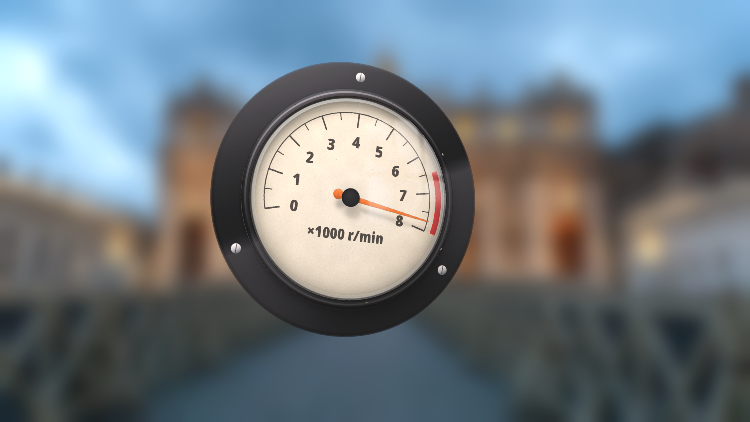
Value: rpm 7750
